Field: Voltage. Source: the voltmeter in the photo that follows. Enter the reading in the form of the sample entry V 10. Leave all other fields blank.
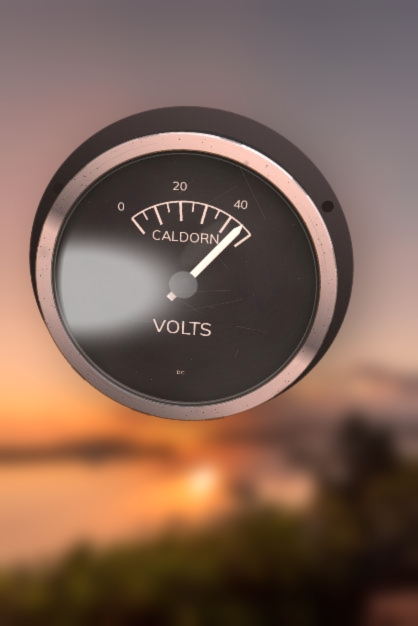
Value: V 45
